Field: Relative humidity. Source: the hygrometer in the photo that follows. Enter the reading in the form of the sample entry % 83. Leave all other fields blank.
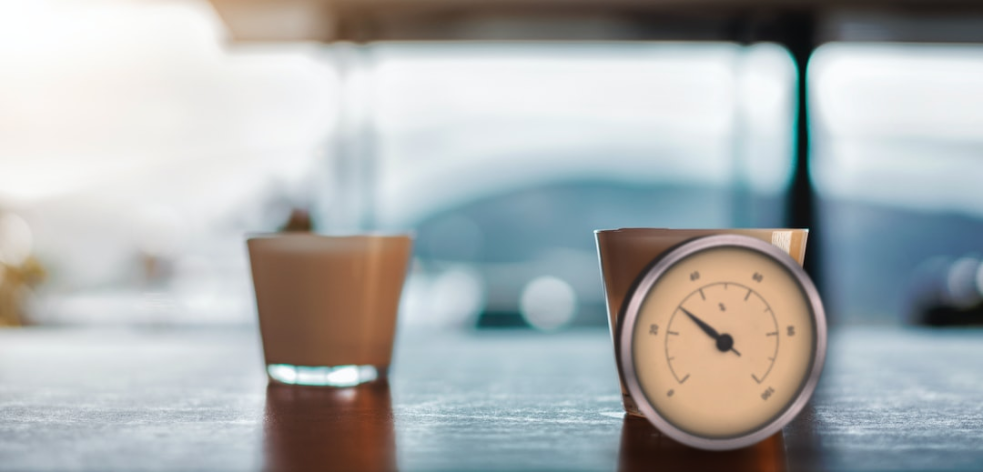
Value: % 30
